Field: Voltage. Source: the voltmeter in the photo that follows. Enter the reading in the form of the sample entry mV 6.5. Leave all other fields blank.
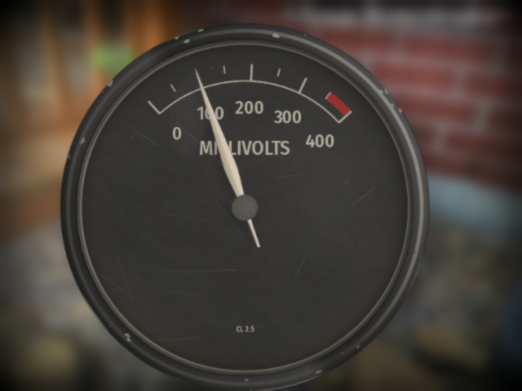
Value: mV 100
